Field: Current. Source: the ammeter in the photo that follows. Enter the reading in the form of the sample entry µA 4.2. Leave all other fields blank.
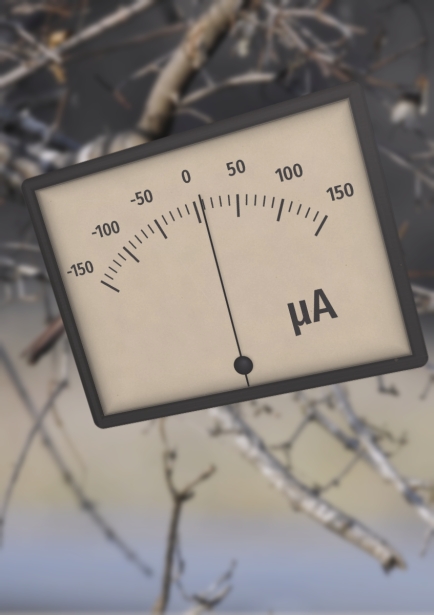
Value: µA 10
